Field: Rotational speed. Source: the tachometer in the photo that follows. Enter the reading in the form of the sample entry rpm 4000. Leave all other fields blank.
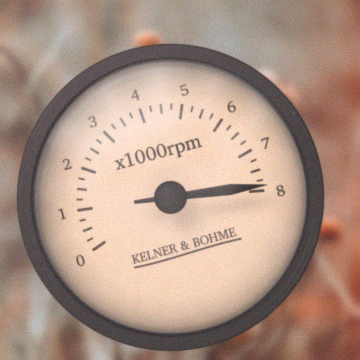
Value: rpm 7875
